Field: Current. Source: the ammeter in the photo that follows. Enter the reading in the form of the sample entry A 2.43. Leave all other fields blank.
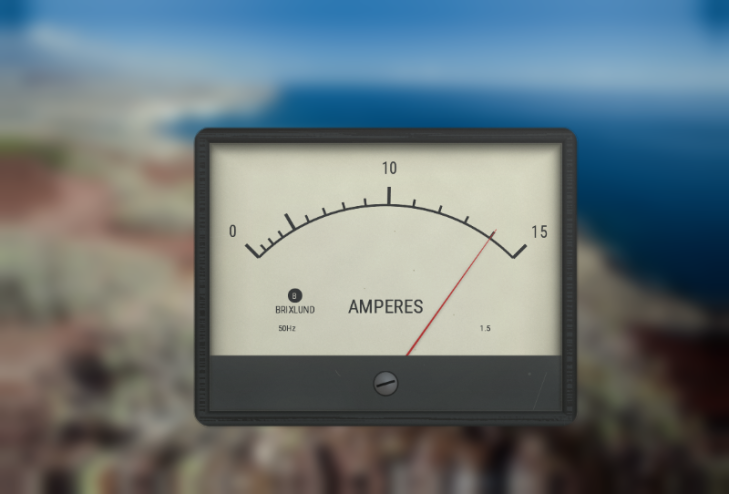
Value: A 14
